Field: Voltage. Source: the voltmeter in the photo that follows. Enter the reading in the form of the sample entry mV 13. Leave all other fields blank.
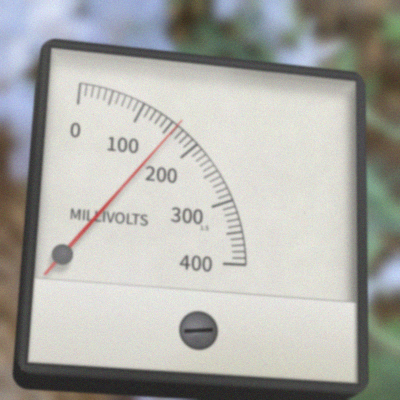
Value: mV 160
